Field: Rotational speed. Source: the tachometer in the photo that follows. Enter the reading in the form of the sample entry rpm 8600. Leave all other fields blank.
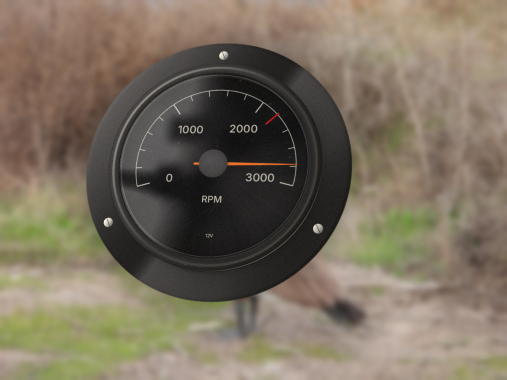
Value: rpm 2800
